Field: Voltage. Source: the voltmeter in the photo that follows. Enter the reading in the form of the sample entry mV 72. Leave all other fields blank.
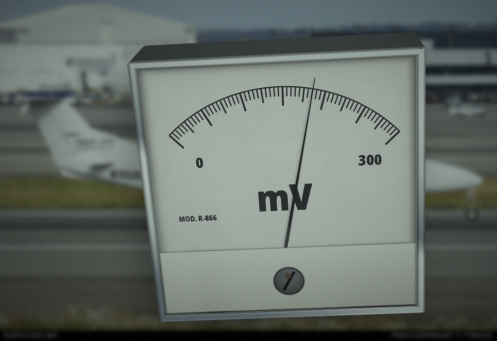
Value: mV 185
